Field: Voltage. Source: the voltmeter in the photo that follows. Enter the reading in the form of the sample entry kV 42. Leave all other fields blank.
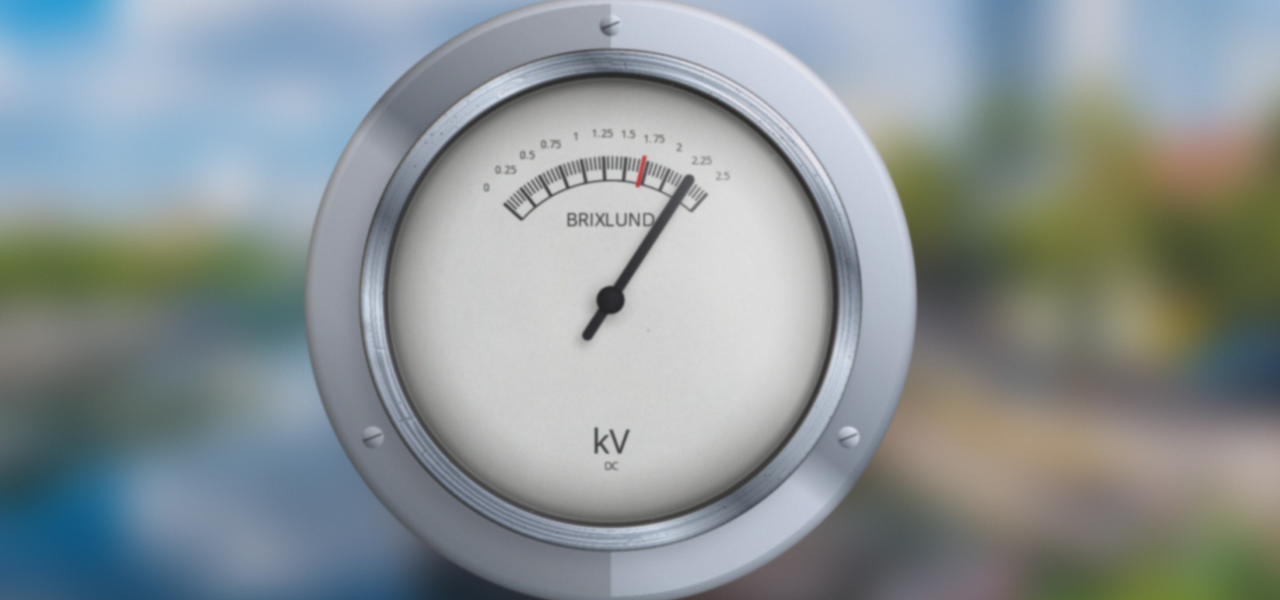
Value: kV 2.25
